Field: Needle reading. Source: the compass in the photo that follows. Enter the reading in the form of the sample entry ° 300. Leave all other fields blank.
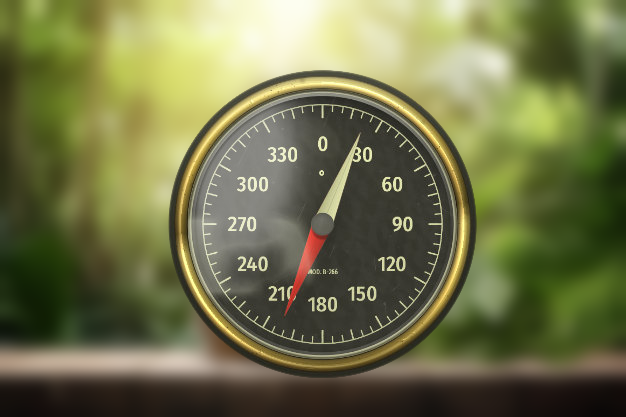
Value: ° 202.5
